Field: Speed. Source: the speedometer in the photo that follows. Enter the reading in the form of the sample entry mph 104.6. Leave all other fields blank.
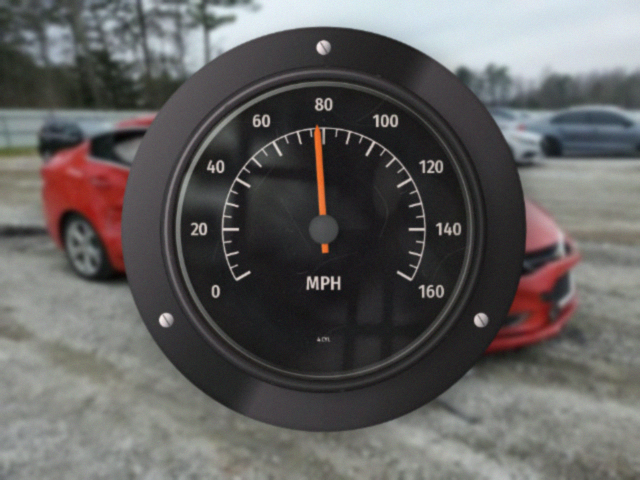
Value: mph 77.5
